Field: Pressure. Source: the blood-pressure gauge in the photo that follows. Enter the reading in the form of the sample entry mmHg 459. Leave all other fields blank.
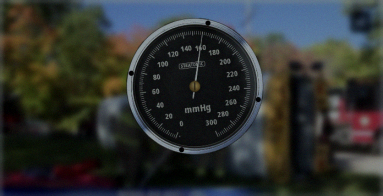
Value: mmHg 160
